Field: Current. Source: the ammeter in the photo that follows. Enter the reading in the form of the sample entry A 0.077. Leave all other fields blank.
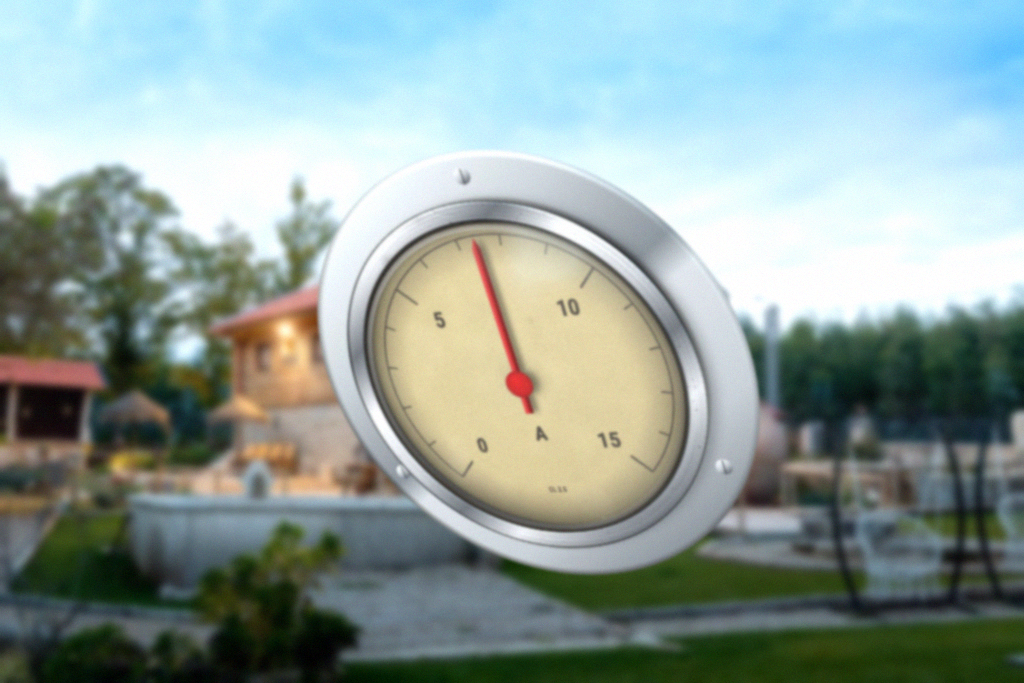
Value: A 7.5
